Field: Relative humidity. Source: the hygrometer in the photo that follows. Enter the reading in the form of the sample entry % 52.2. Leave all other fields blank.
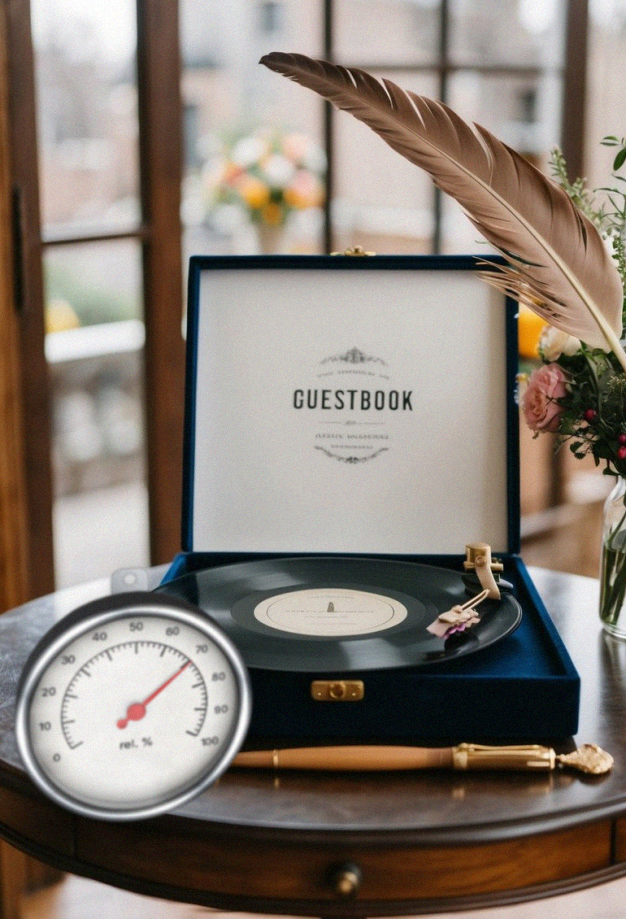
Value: % 70
